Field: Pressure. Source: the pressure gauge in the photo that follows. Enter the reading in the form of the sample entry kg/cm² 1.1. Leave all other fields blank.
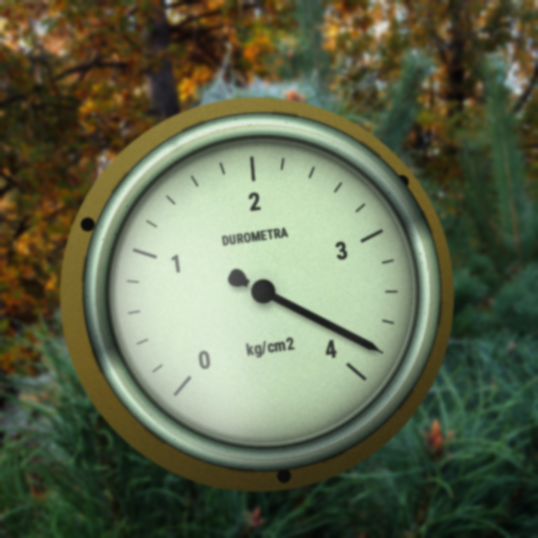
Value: kg/cm² 3.8
